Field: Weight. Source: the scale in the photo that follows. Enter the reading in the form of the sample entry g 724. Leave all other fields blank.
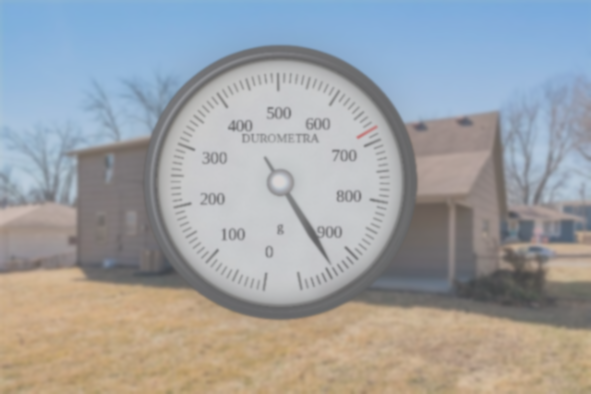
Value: g 940
